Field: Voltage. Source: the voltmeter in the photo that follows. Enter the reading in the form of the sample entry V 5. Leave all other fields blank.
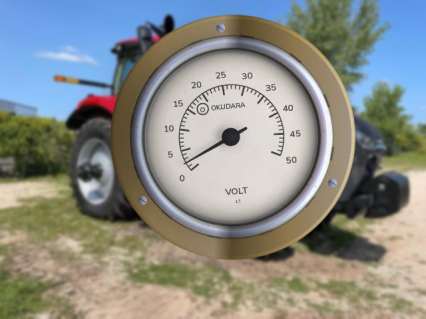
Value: V 2
